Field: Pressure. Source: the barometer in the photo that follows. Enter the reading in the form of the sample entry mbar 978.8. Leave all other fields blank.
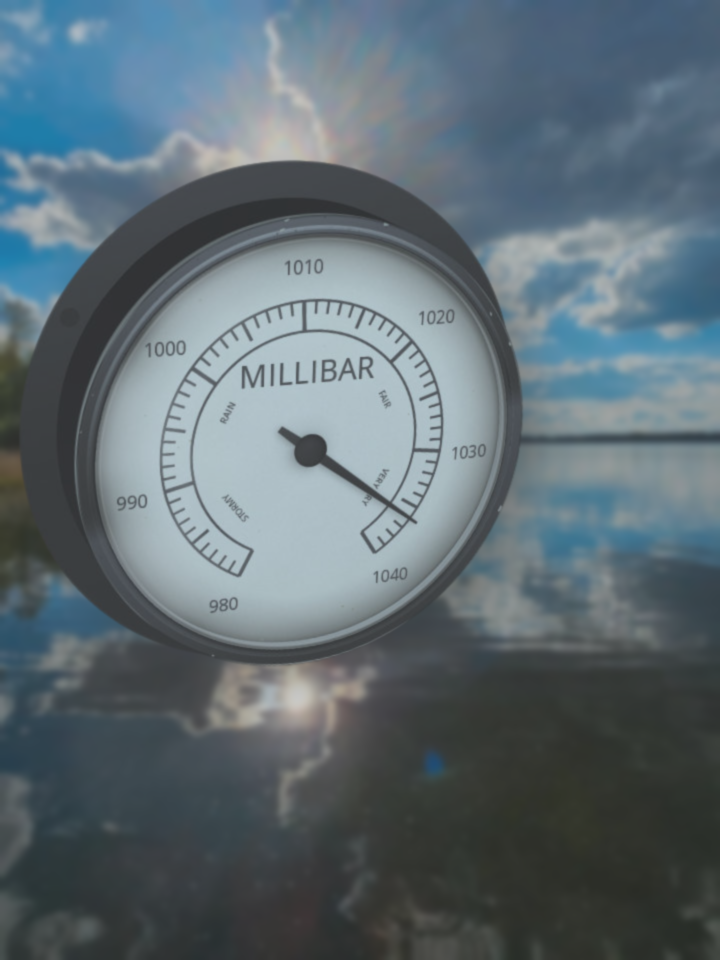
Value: mbar 1036
